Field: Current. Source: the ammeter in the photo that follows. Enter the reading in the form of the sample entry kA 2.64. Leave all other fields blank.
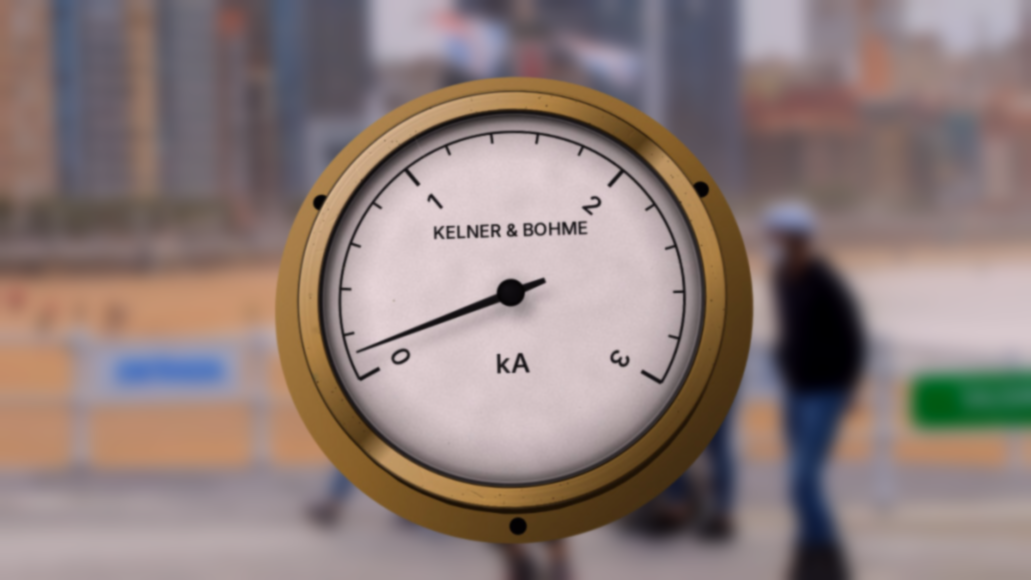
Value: kA 0.1
